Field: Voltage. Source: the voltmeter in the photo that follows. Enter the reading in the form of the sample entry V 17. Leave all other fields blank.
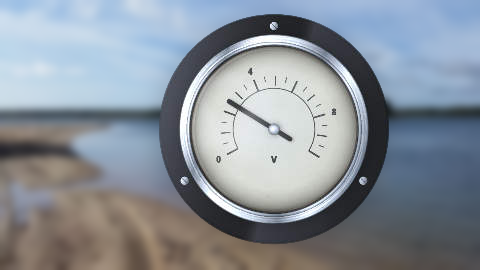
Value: V 2.5
